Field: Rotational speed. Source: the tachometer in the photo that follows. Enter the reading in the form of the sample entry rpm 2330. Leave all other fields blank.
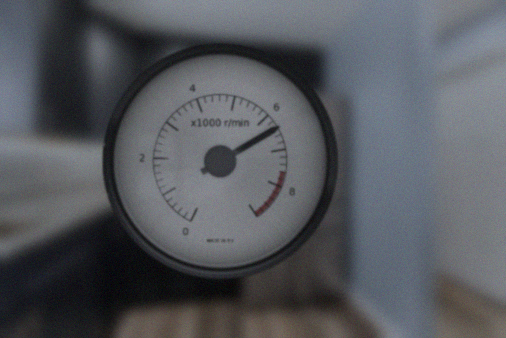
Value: rpm 6400
